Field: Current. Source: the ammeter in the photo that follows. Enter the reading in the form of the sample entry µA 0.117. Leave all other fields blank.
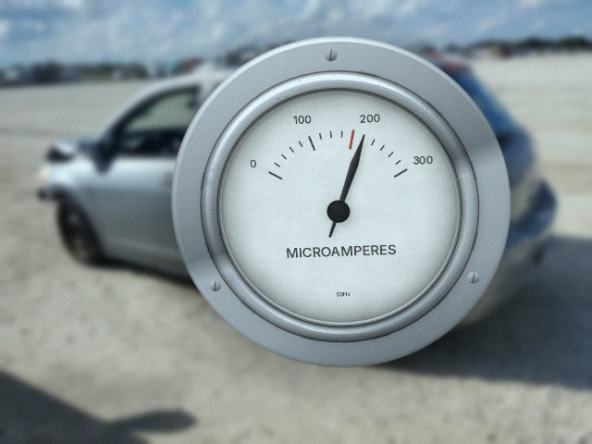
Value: µA 200
